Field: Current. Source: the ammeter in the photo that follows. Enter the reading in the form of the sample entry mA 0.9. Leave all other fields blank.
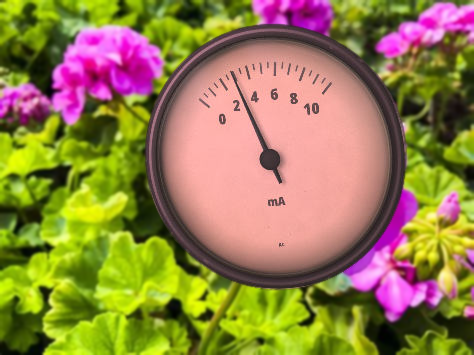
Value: mA 3
